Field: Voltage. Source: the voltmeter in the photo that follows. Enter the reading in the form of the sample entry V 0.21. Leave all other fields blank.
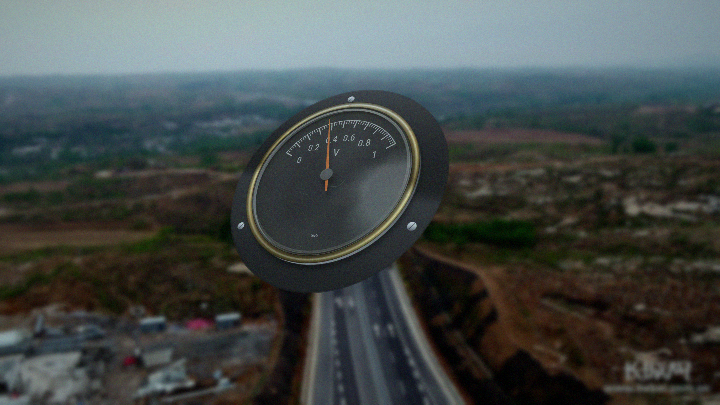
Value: V 0.4
